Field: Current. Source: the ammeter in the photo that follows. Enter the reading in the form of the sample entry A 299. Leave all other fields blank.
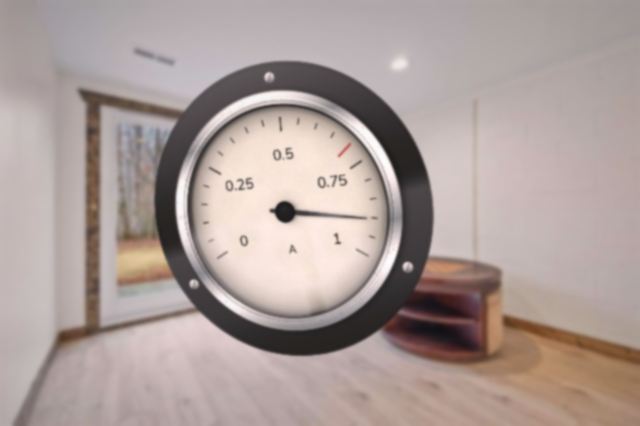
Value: A 0.9
